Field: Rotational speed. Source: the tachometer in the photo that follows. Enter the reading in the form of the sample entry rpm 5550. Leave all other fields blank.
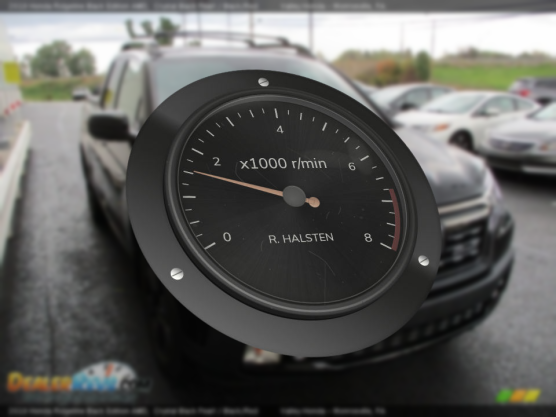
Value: rpm 1500
